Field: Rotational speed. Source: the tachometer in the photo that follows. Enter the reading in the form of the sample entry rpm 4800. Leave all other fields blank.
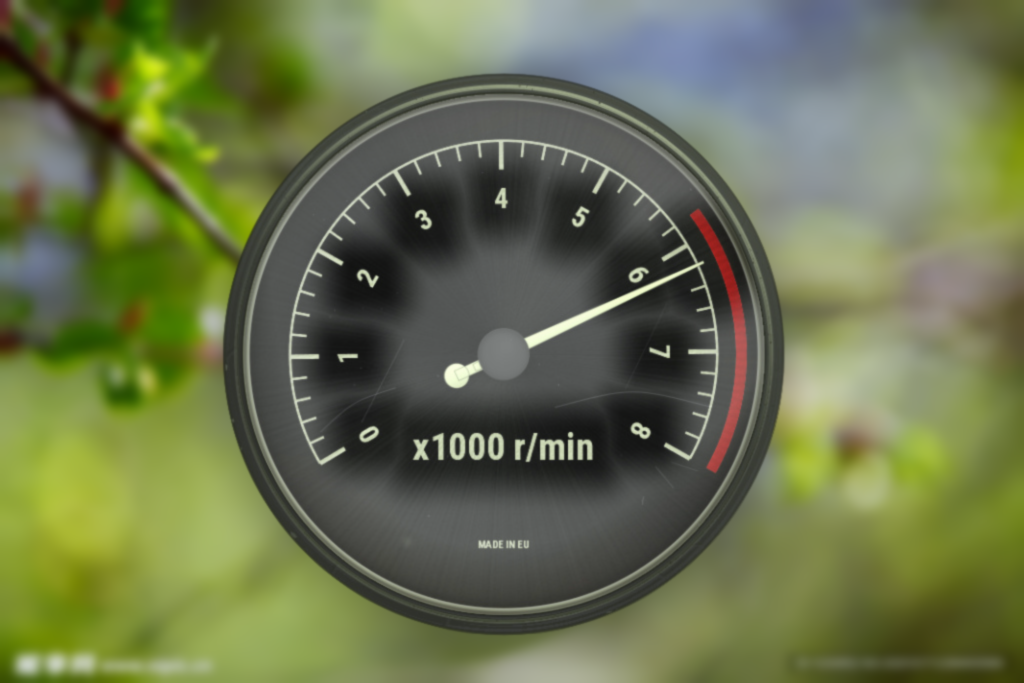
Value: rpm 6200
